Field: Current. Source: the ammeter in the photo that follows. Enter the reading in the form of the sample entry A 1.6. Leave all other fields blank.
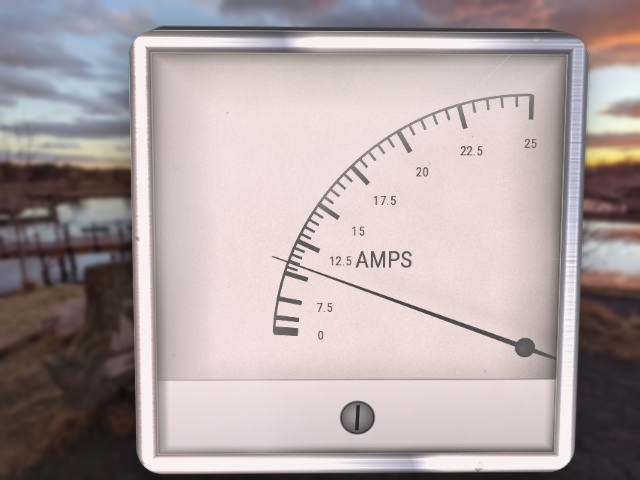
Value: A 11
